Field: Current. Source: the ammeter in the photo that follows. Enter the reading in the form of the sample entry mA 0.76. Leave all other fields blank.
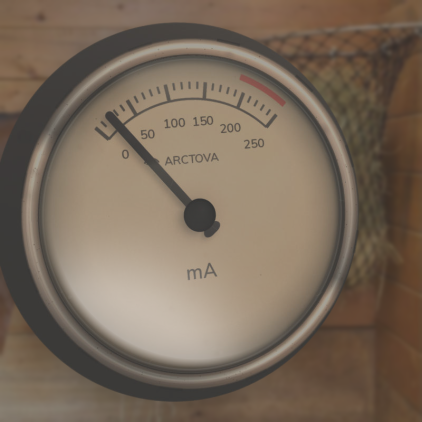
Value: mA 20
